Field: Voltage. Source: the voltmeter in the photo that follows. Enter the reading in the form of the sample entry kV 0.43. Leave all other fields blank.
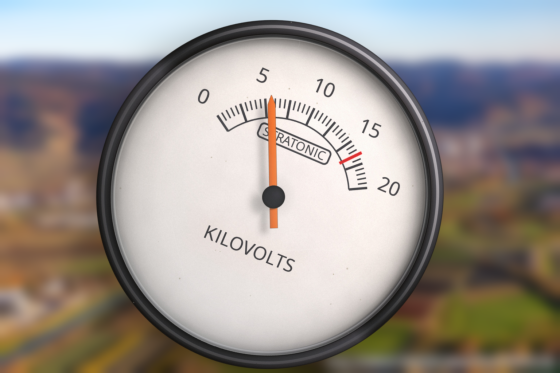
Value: kV 5.5
